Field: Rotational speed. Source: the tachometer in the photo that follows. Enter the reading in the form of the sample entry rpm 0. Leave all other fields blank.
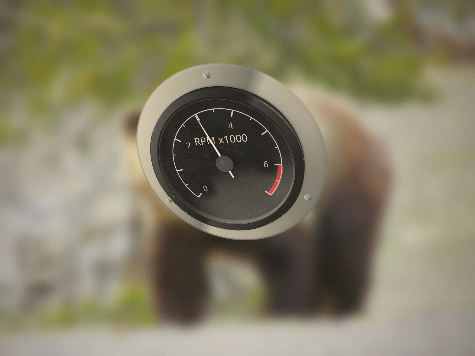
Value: rpm 3000
